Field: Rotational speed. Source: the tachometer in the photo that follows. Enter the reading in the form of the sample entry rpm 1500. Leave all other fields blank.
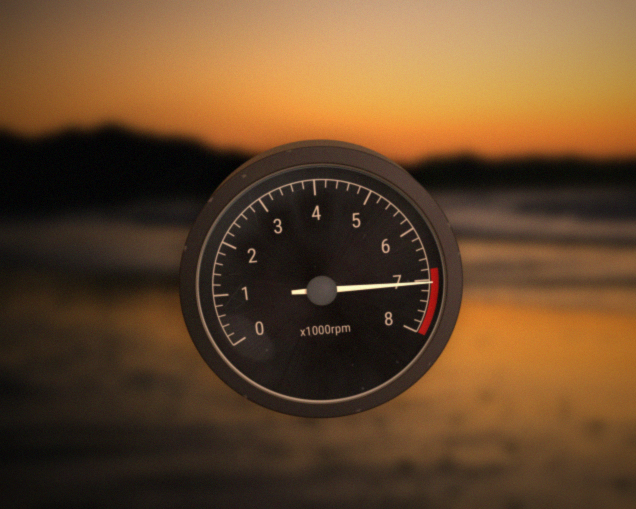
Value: rpm 7000
